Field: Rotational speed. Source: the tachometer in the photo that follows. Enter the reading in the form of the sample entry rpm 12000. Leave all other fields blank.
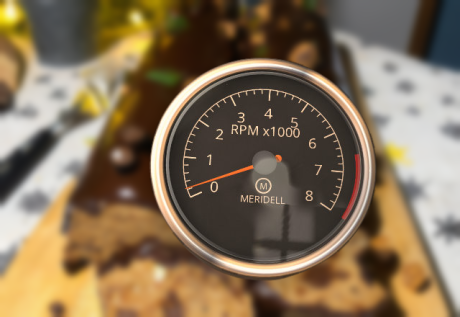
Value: rpm 200
